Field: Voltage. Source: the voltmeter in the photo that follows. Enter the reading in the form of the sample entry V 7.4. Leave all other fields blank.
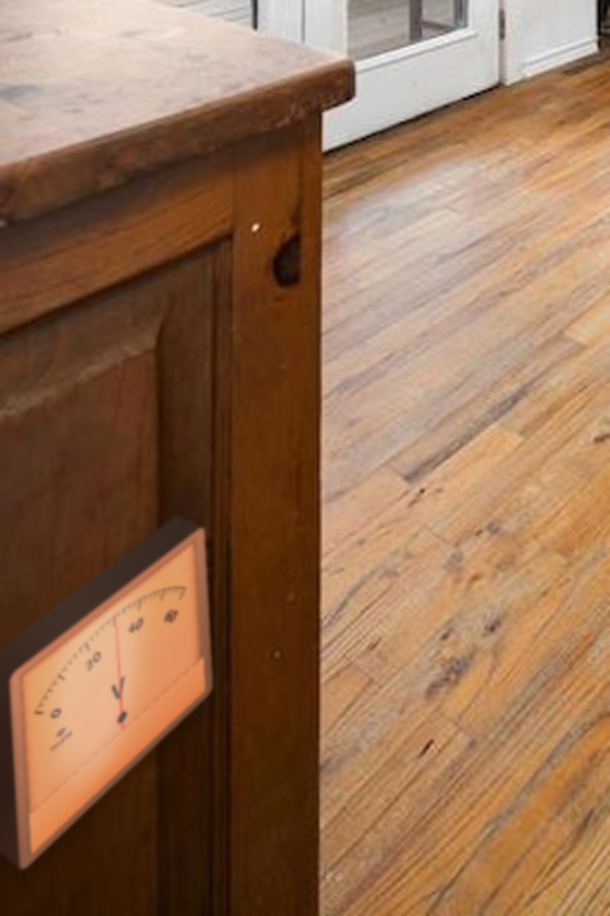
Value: V 30
